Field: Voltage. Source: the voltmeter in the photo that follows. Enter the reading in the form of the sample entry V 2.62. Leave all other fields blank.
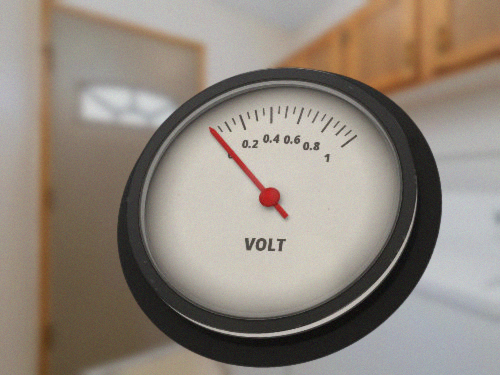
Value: V 0
